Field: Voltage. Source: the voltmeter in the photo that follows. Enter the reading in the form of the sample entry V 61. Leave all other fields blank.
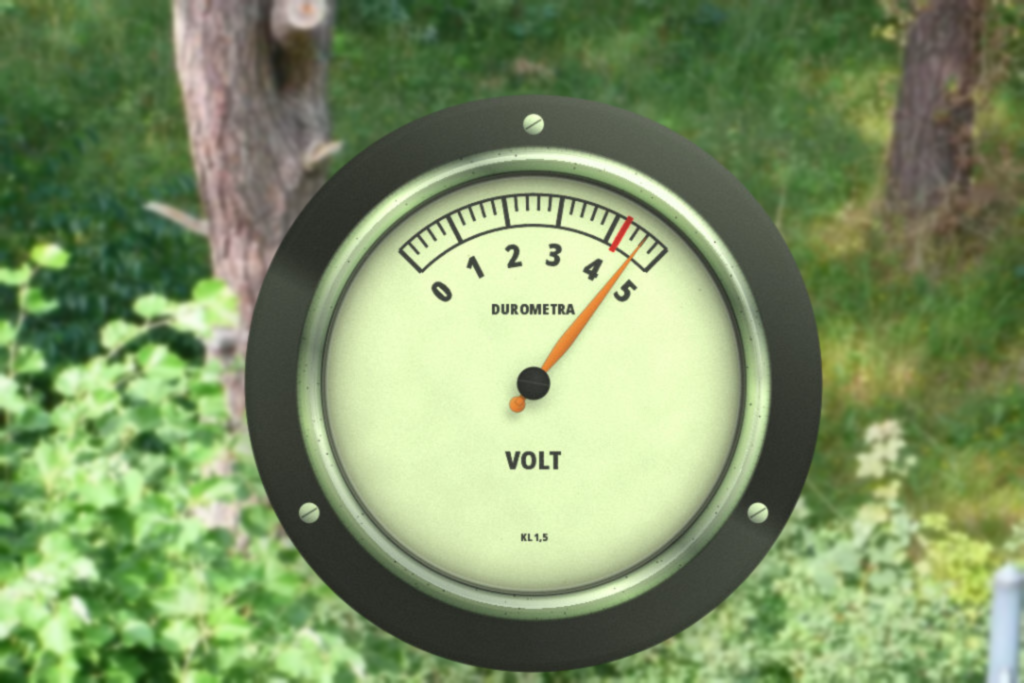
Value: V 4.6
